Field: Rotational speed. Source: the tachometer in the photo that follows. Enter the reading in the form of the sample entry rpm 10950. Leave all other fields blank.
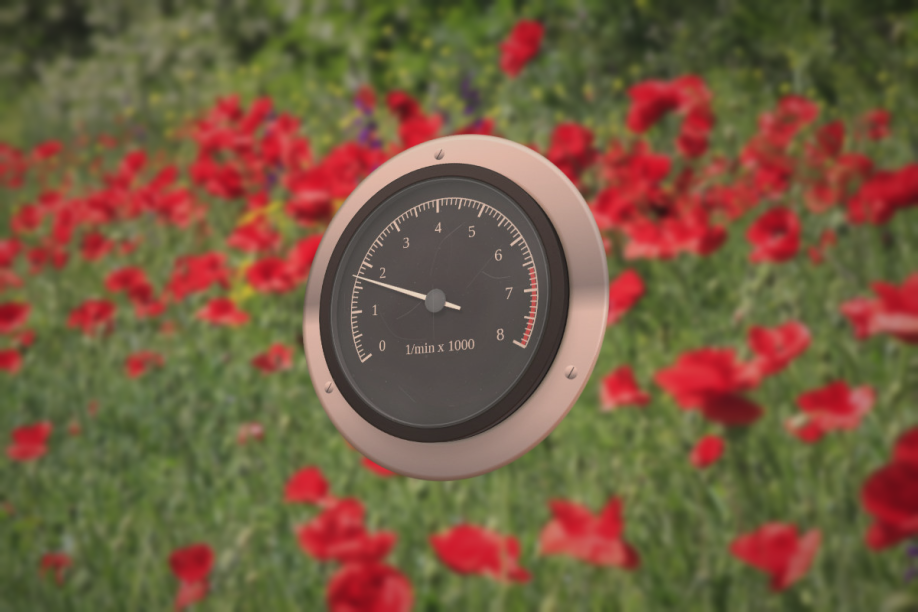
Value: rpm 1700
